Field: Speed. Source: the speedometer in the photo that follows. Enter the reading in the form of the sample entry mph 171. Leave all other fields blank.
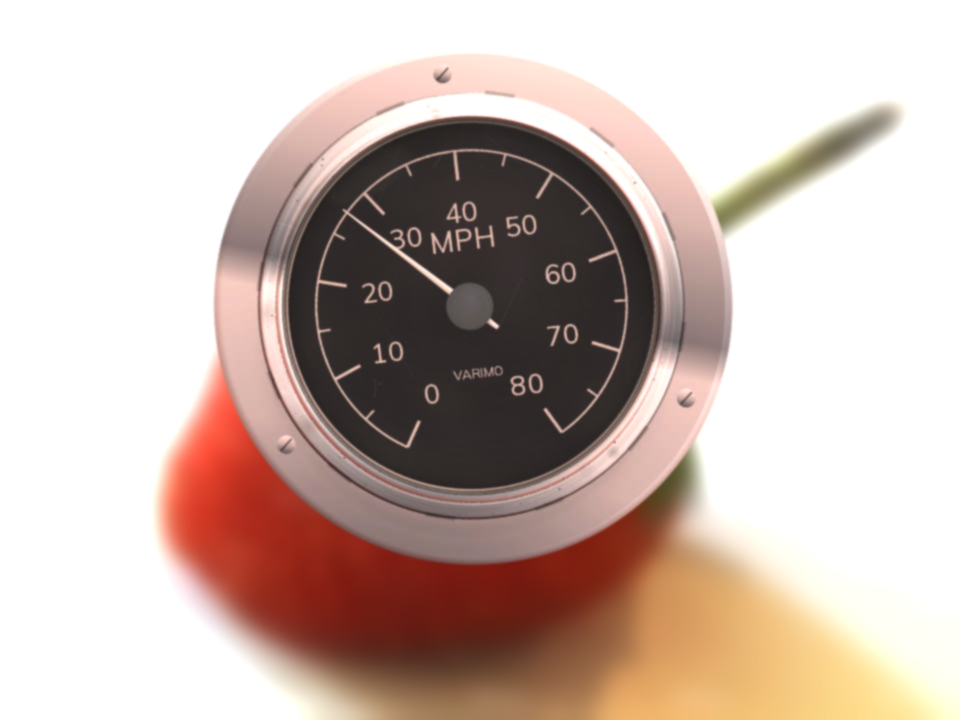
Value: mph 27.5
